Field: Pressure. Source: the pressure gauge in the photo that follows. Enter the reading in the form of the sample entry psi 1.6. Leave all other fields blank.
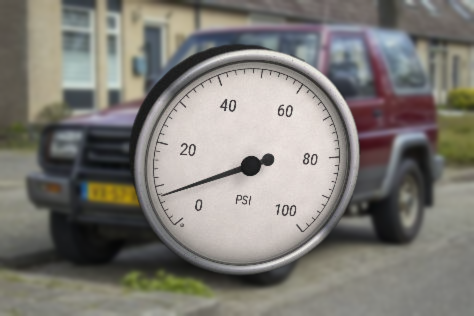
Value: psi 8
